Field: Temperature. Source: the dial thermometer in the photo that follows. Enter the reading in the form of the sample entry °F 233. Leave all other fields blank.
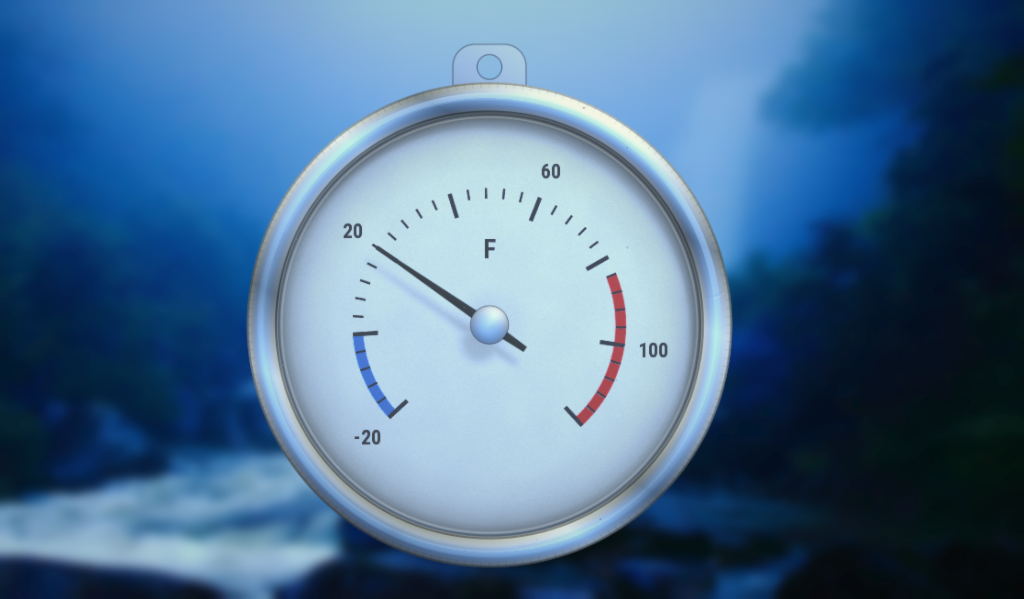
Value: °F 20
